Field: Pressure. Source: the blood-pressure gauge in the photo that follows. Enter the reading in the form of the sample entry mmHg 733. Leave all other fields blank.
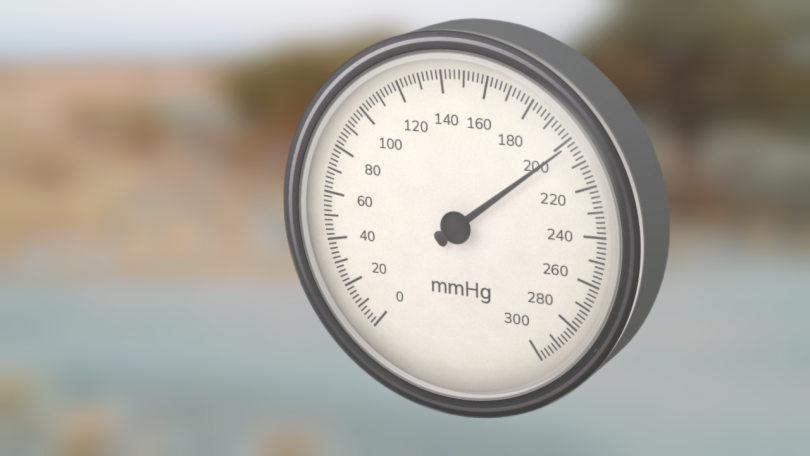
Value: mmHg 202
